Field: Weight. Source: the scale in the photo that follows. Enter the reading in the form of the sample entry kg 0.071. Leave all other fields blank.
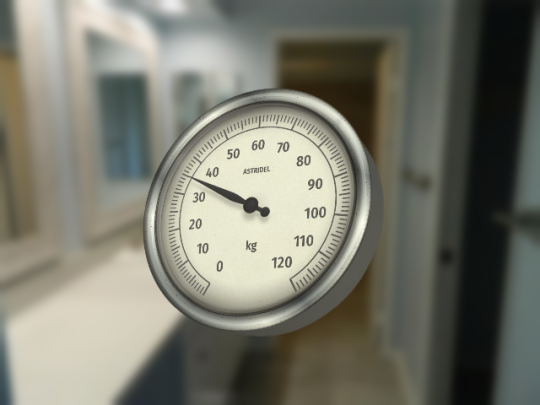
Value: kg 35
